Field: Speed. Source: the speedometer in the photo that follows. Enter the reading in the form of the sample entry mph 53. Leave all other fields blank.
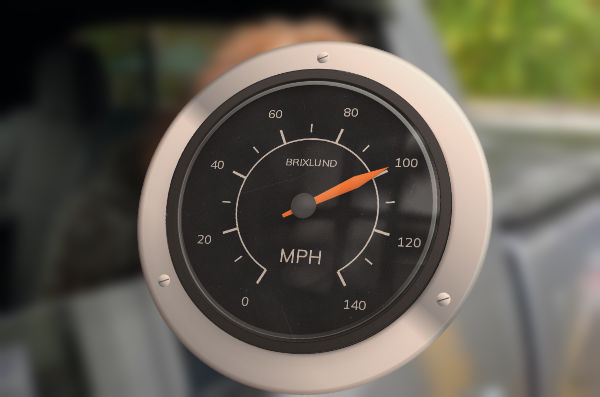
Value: mph 100
